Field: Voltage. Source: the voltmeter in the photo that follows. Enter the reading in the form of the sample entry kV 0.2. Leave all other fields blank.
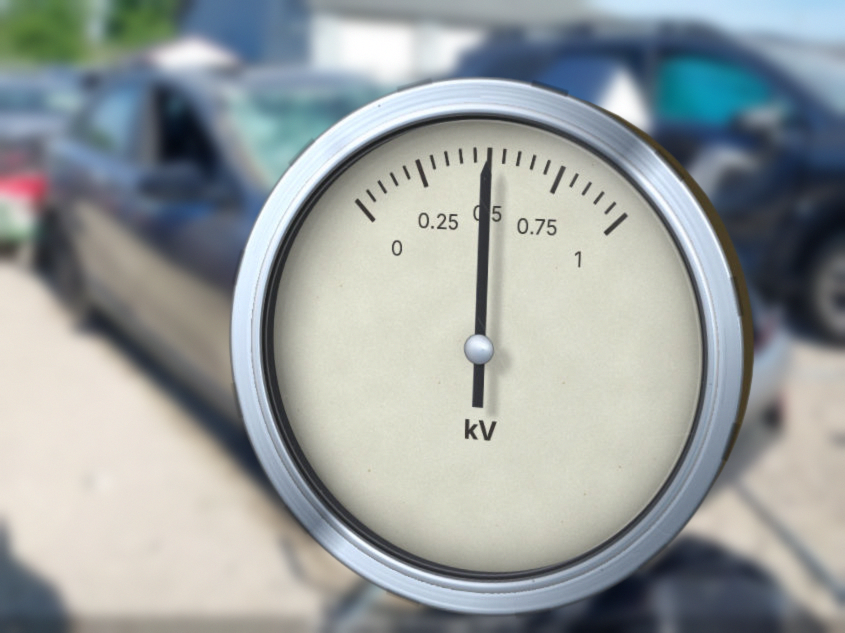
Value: kV 0.5
